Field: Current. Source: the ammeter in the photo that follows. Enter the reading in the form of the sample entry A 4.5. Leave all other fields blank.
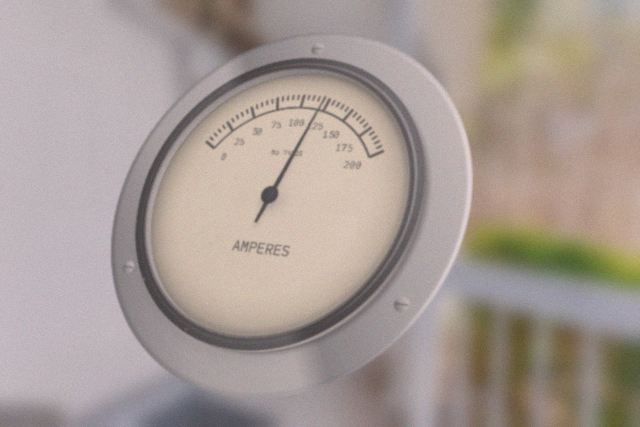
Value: A 125
